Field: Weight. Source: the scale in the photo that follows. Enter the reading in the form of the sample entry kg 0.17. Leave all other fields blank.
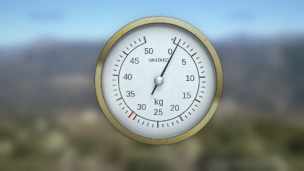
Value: kg 1
